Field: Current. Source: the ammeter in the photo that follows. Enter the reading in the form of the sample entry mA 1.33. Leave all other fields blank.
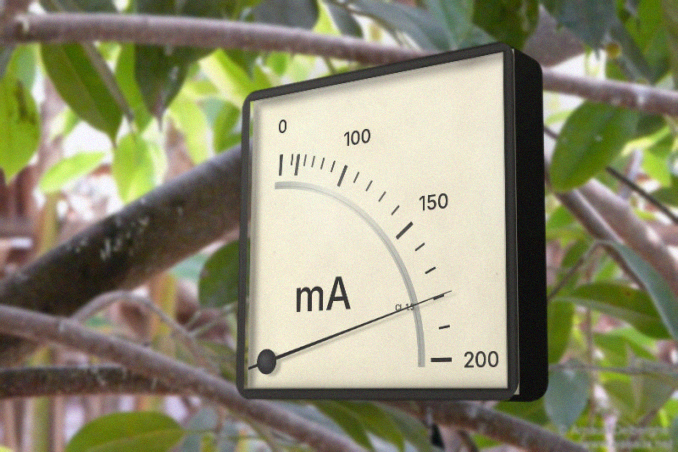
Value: mA 180
